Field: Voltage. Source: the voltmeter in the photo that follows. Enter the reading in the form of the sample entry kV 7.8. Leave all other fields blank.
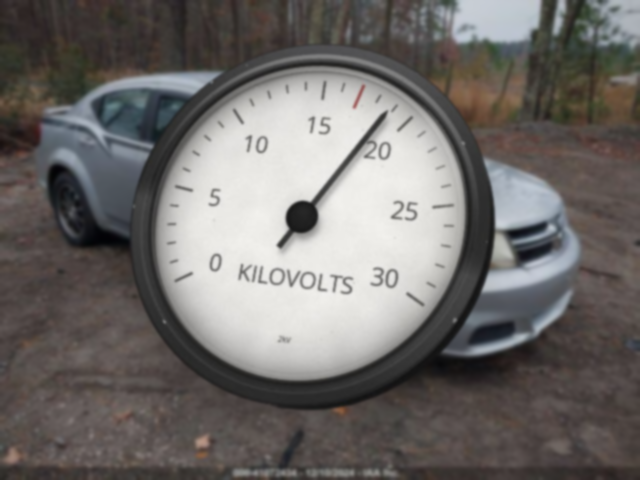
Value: kV 19
